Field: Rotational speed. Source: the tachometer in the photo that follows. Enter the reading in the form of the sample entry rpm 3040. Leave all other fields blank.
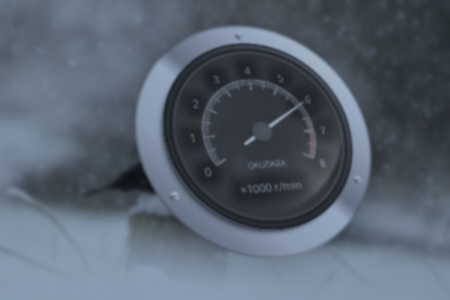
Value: rpm 6000
